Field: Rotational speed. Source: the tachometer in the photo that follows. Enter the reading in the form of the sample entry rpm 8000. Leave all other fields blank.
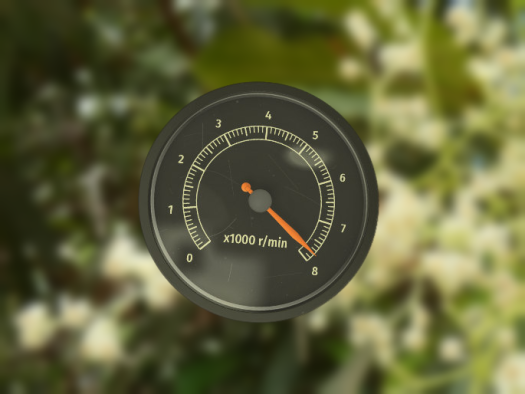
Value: rpm 7800
